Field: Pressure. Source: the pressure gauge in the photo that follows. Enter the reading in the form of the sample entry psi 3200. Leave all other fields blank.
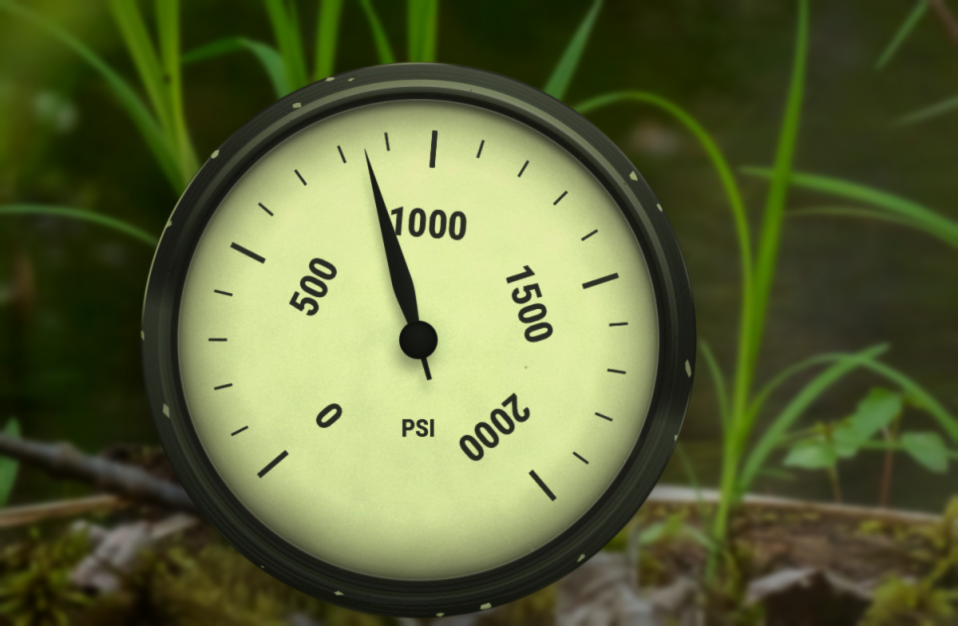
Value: psi 850
